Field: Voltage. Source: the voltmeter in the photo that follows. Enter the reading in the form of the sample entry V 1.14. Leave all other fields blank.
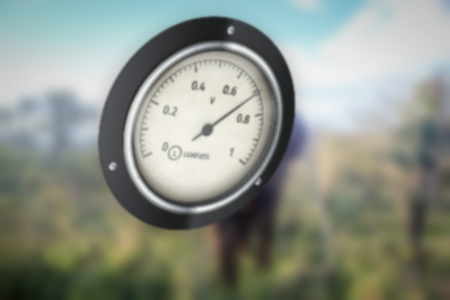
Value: V 0.7
